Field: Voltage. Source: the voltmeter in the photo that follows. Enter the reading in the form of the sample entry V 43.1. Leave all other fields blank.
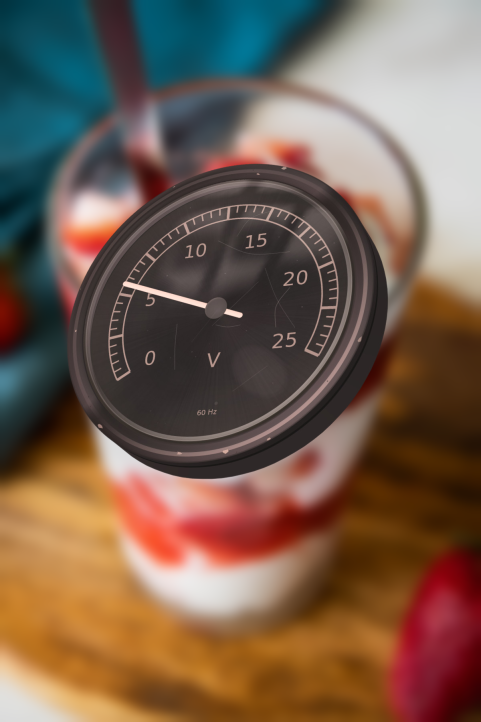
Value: V 5.5
